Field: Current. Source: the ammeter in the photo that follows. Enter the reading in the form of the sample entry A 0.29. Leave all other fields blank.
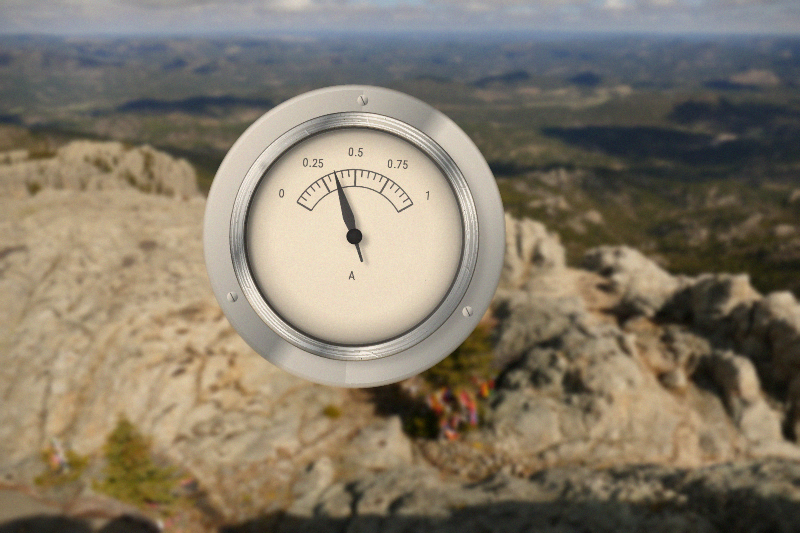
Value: A 0.35
